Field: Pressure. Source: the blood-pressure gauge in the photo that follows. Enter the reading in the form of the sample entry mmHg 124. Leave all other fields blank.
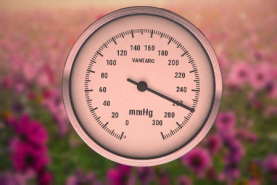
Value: mmHg 260
